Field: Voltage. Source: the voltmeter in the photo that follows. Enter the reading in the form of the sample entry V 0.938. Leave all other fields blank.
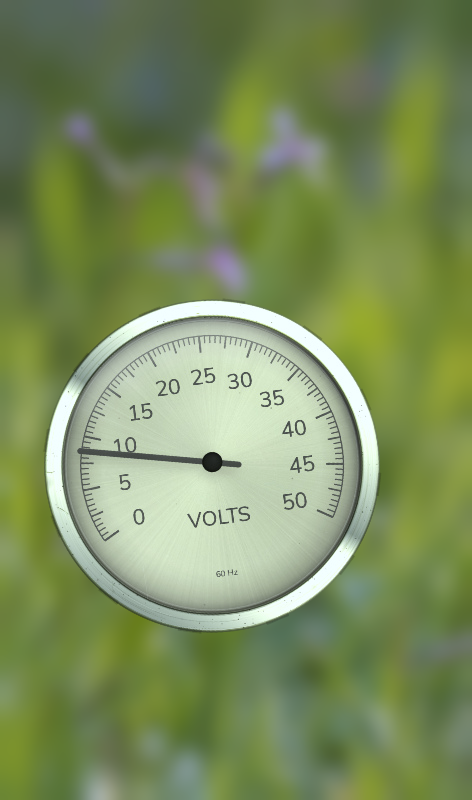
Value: V 8.5
